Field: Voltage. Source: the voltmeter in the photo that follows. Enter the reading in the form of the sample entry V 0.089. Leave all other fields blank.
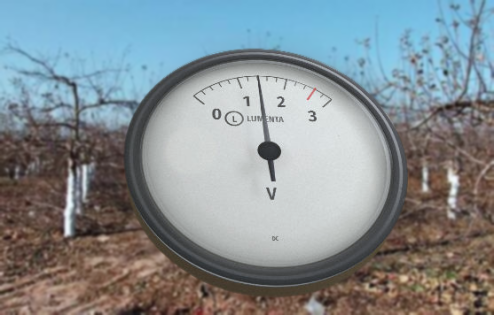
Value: V 1.4
